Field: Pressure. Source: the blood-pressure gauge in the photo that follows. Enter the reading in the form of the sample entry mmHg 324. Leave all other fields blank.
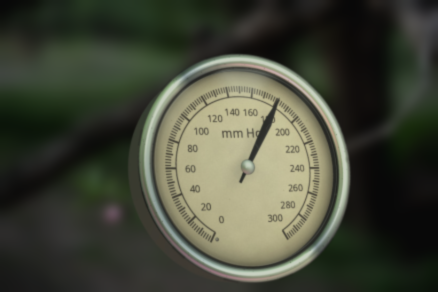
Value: mmHg 180
